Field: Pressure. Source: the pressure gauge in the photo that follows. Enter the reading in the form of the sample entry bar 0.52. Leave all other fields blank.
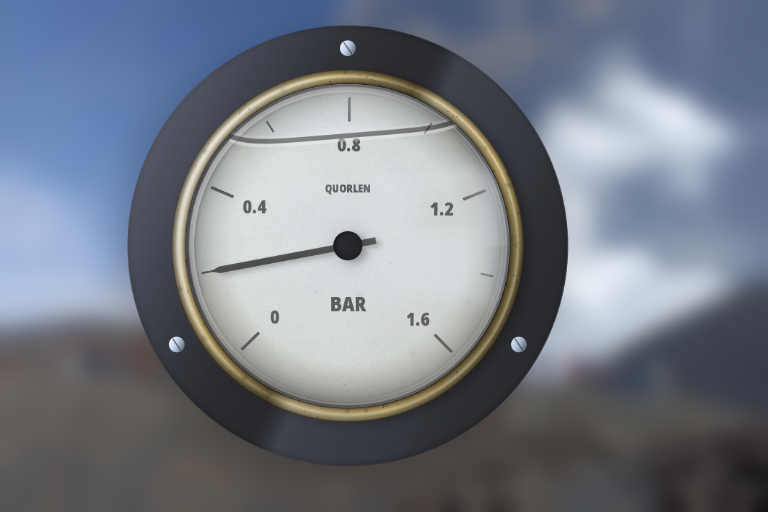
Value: bar 0.2
